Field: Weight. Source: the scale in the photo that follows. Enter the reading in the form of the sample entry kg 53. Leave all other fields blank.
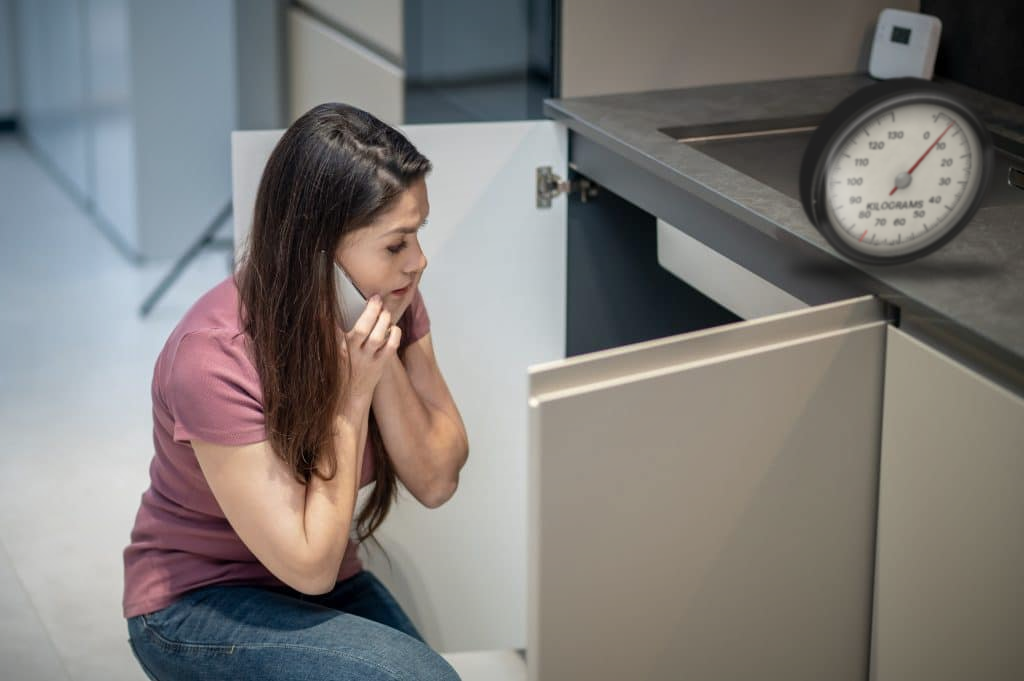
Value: kg 5
